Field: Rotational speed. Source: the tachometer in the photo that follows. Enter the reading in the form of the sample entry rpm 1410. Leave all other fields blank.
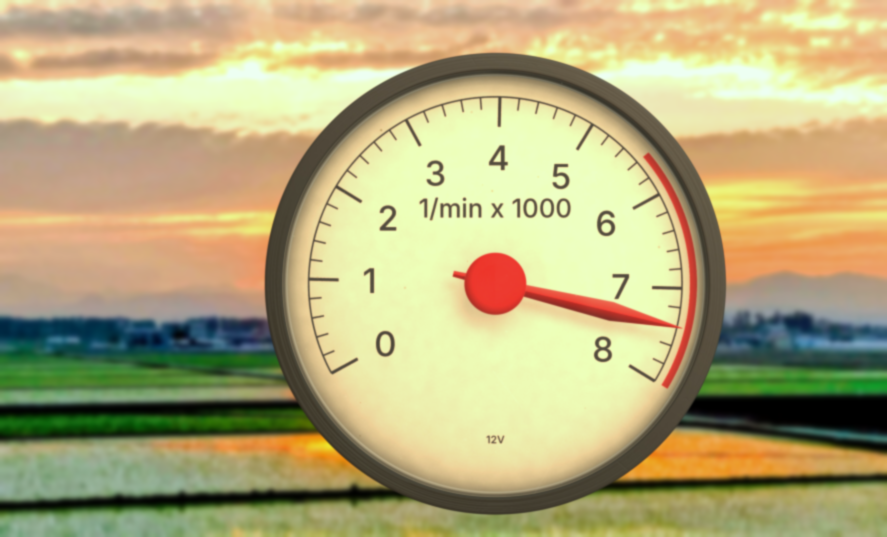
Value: rpm 7400
